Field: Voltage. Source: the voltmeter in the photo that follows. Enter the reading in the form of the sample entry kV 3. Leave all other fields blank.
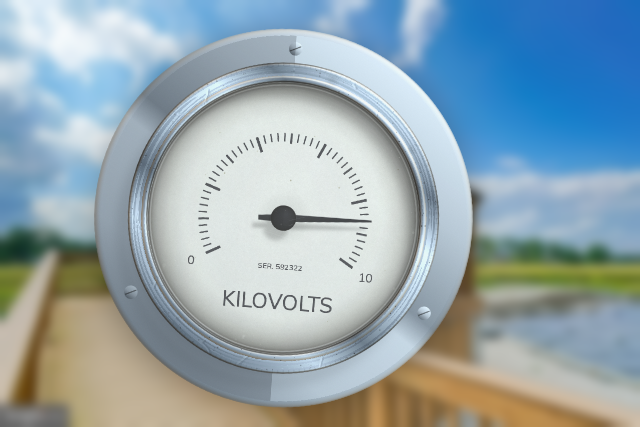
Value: kV 8.6
